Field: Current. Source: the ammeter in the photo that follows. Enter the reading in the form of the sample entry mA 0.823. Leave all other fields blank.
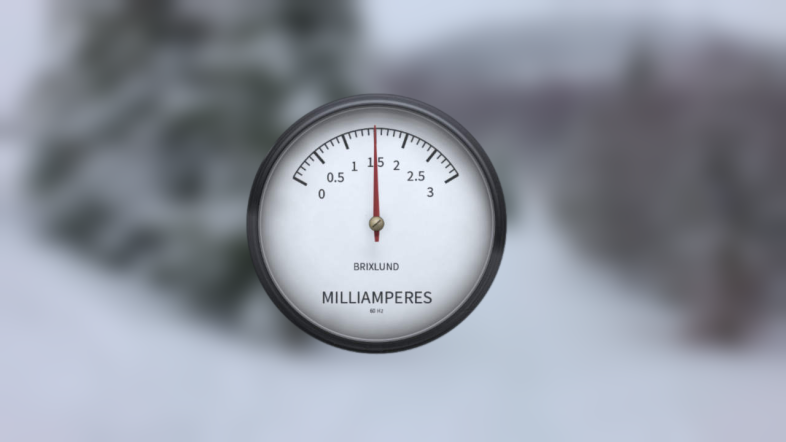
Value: mA 1.5
